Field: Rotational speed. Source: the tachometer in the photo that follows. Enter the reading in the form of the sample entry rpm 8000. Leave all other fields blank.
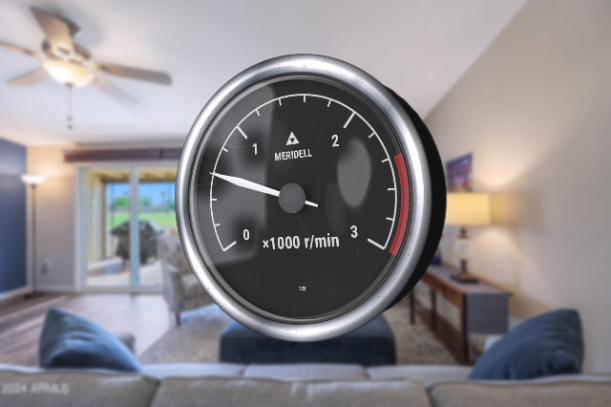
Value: rpm 600
